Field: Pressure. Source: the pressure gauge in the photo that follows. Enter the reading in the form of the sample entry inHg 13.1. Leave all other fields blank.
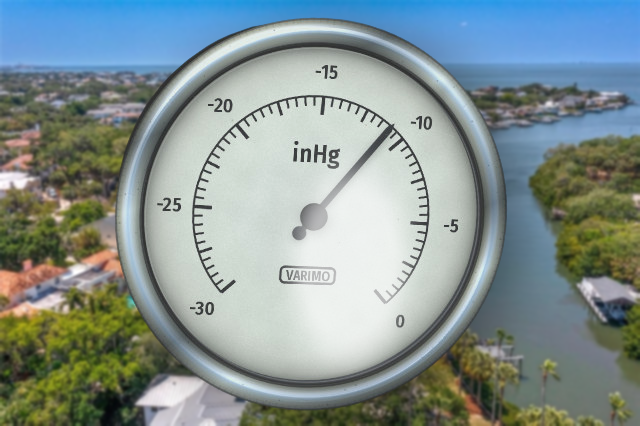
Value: inHg -11
